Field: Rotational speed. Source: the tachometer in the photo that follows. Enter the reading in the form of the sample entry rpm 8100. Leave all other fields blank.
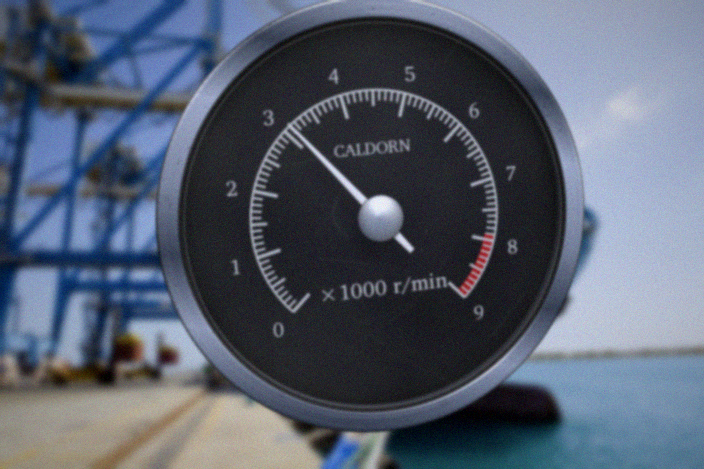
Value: rpm 3100
